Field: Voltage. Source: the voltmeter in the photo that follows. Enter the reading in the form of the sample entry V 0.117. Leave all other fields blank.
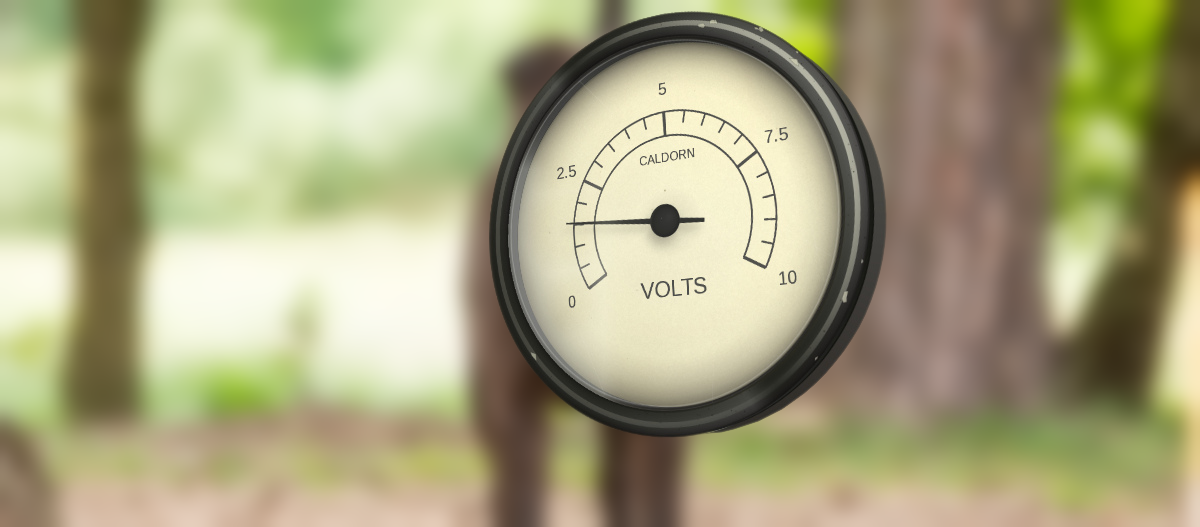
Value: V 1.5
